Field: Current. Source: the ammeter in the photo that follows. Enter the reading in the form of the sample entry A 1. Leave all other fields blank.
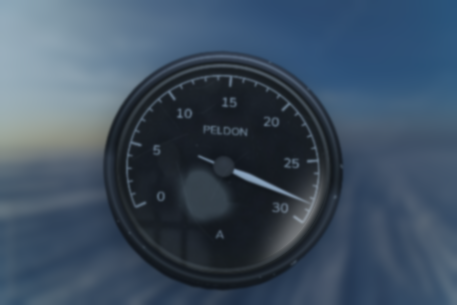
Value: A 28.5
